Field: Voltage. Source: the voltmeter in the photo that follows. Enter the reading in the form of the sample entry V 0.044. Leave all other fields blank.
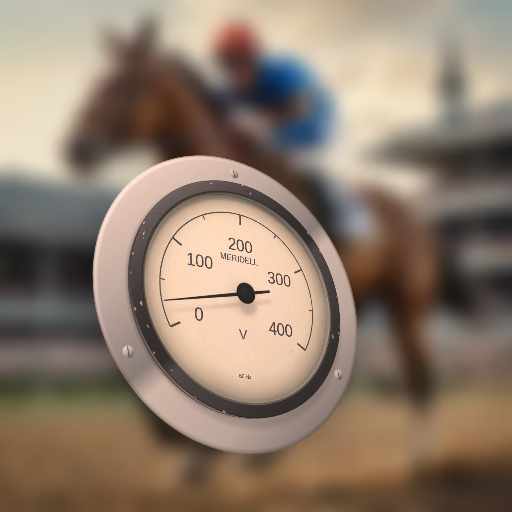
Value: V 25
